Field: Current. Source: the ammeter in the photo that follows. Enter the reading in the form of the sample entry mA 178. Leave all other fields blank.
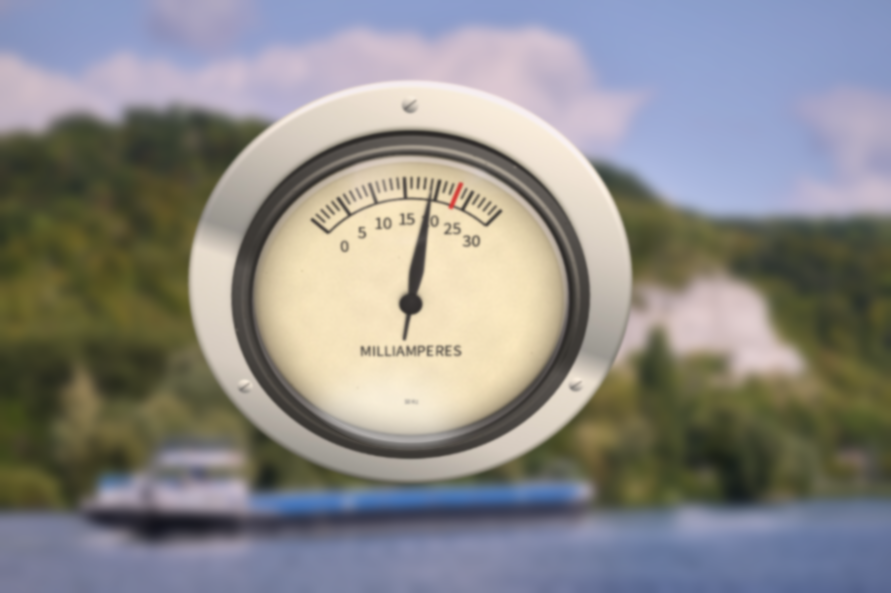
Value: mA 19
